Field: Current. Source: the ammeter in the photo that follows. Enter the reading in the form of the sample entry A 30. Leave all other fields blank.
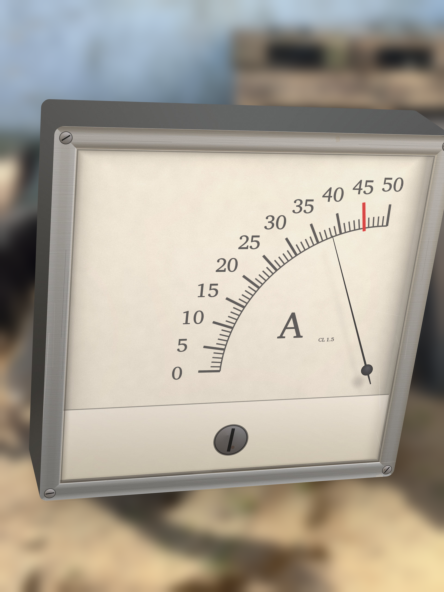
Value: A 38
